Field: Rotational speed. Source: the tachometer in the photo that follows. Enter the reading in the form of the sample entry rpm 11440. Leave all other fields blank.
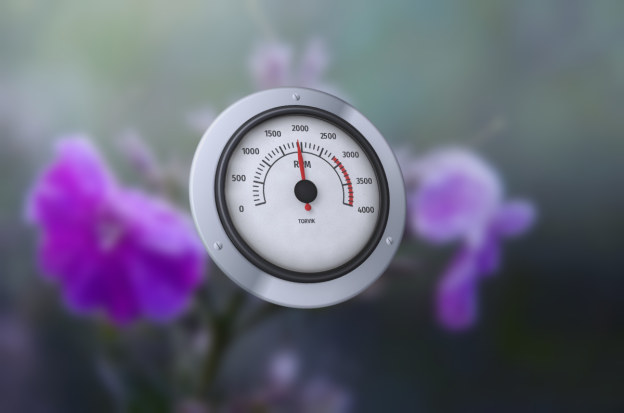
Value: rpm 1900
